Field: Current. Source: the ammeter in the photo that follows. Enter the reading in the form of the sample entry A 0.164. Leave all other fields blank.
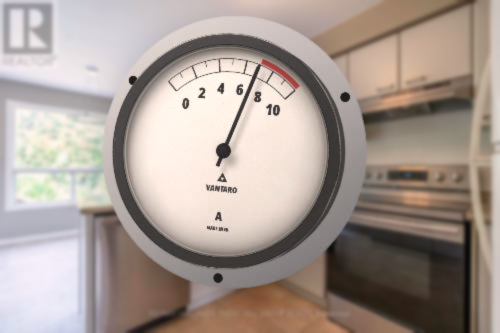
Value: A 7
